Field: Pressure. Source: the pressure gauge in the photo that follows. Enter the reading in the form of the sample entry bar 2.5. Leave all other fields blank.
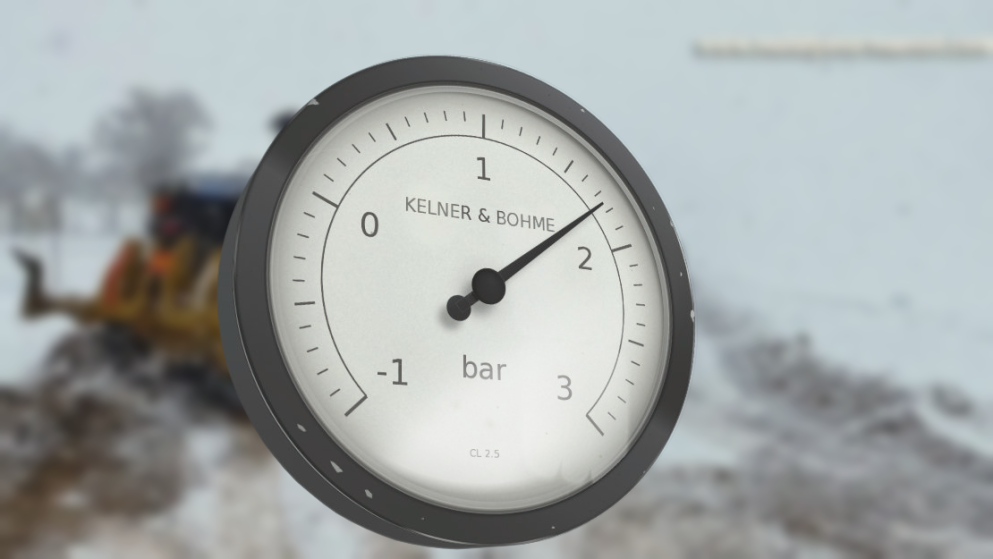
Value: bar 1.75
